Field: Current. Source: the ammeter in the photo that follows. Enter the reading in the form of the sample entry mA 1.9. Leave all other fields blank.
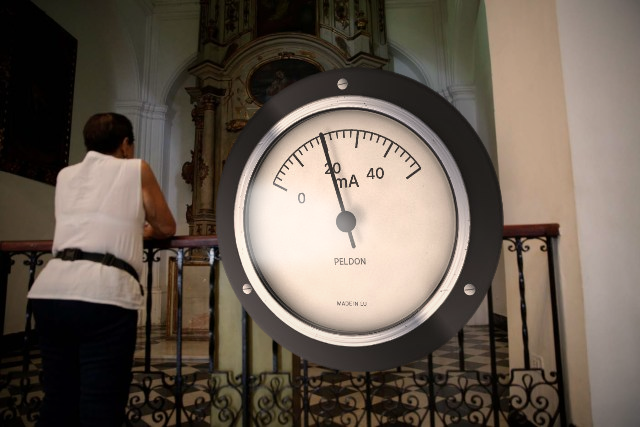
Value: mA 20
